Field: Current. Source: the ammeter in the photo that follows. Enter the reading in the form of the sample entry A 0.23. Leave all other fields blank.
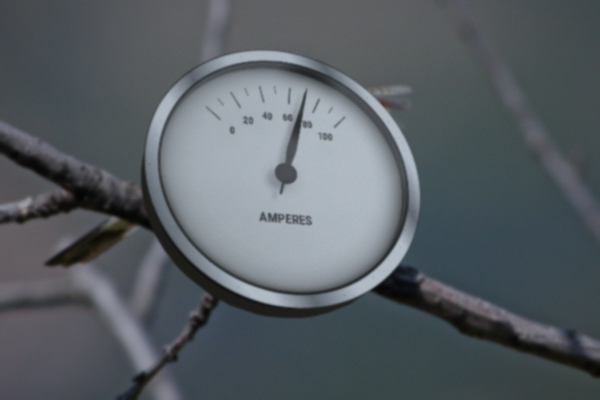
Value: A 70
